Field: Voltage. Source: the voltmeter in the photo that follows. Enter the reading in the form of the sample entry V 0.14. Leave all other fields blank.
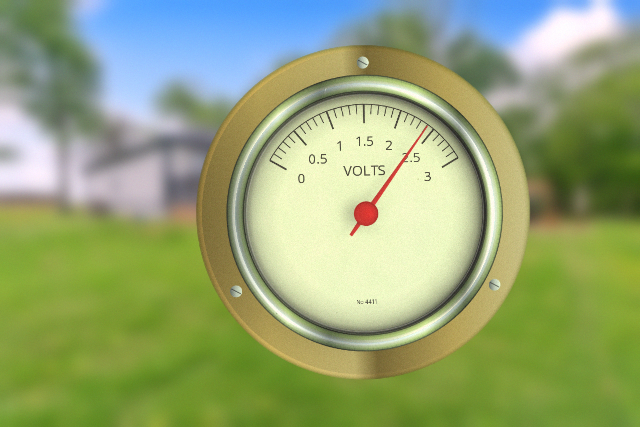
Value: V 2.4
